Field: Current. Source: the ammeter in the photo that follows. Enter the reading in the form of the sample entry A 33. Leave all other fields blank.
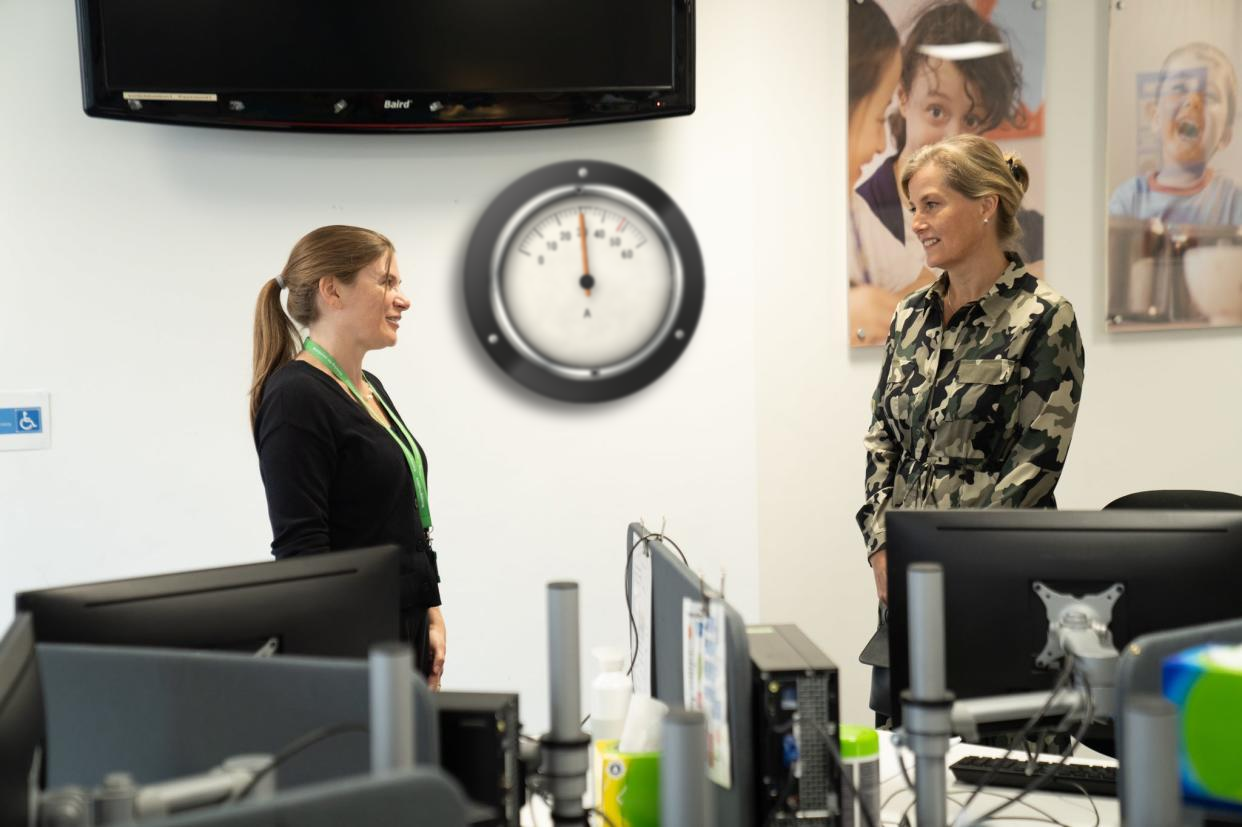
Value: A 30
